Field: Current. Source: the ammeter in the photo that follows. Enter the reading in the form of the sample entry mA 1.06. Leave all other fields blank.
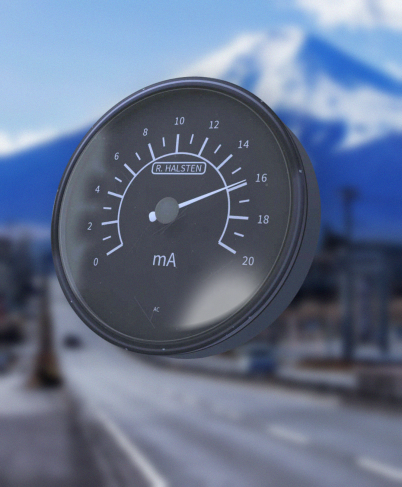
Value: mA 16
